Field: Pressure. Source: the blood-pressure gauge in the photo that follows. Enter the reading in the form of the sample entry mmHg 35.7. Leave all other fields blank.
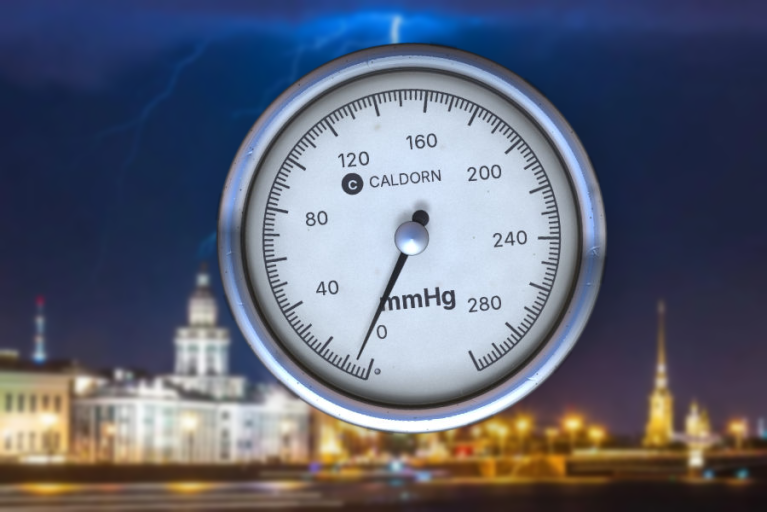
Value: mmHg 6
